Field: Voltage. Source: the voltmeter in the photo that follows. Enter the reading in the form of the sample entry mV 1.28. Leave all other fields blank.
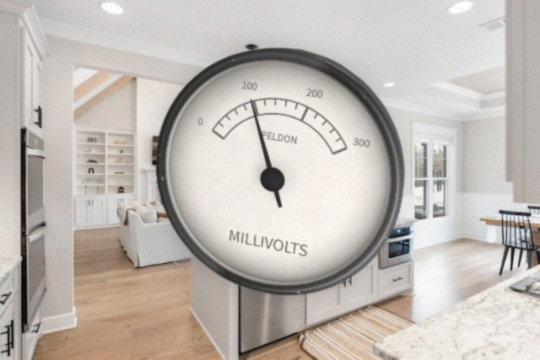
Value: mV 100
